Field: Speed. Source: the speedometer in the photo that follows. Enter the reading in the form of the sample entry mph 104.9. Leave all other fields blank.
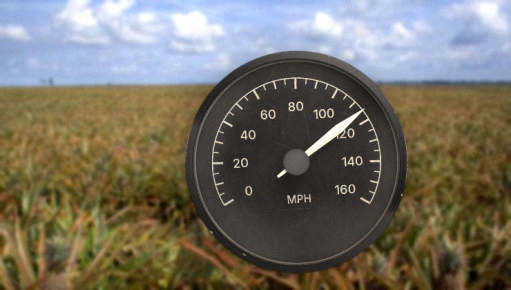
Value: mph 115
